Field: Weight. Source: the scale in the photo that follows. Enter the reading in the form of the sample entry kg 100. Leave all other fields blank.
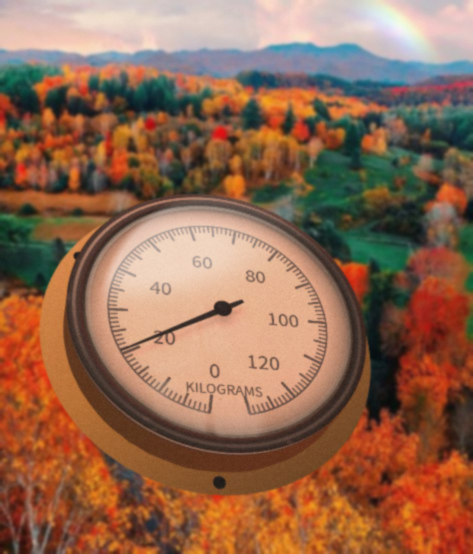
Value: kg 20
